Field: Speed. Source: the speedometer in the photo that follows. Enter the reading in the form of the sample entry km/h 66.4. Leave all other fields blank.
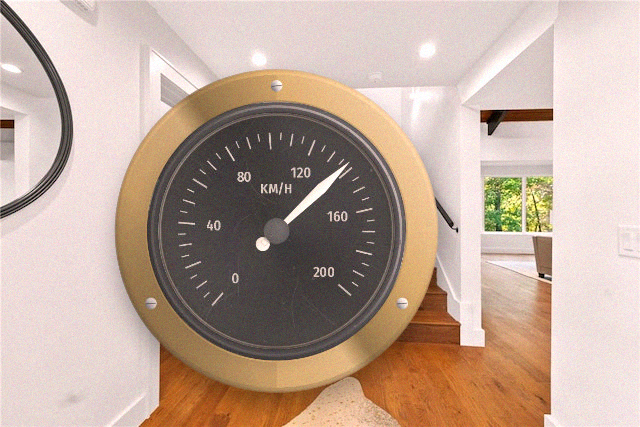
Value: km/h 137.5
